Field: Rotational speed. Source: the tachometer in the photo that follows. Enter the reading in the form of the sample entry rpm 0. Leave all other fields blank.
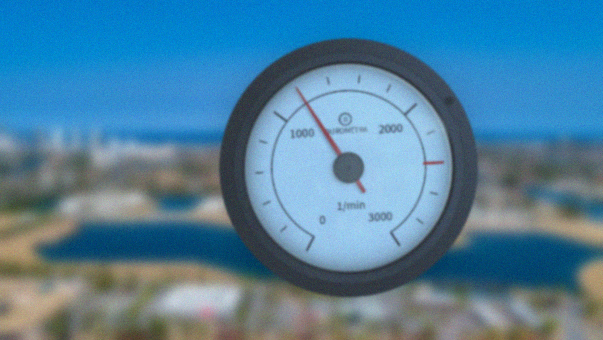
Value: rpm 1200
